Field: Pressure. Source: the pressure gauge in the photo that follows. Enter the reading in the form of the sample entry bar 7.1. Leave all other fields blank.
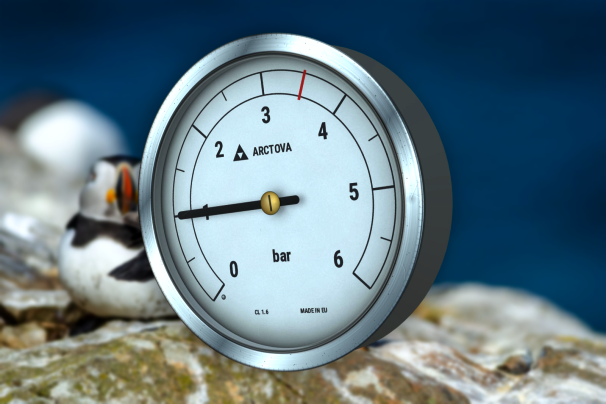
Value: bar 1
